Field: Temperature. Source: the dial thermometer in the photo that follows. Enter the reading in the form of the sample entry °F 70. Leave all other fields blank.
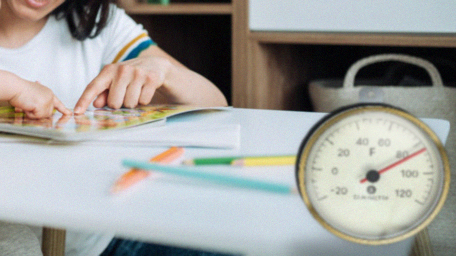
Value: °F 84
